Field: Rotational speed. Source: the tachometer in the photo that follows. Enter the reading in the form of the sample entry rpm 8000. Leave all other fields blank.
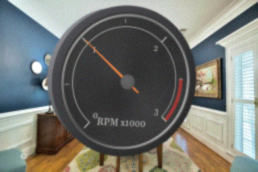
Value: rpm 1000
